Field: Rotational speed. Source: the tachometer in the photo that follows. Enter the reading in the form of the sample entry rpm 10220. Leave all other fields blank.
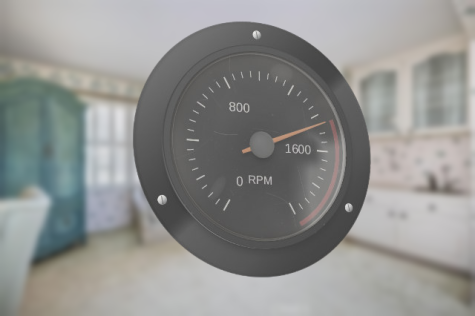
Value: rpm 1450
